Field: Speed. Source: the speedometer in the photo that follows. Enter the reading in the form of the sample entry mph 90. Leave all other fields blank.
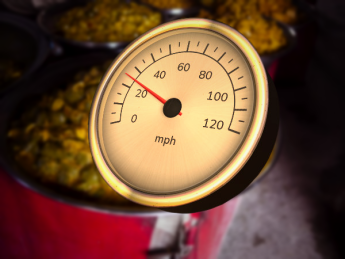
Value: mph 25
